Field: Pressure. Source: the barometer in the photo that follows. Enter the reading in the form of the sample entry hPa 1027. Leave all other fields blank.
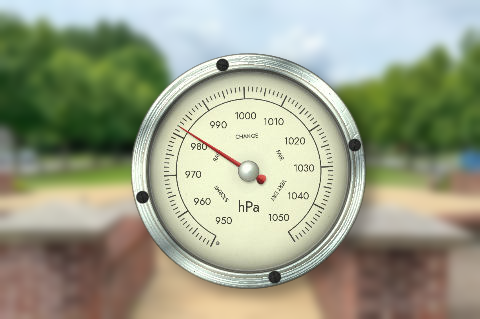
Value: hPa 982
